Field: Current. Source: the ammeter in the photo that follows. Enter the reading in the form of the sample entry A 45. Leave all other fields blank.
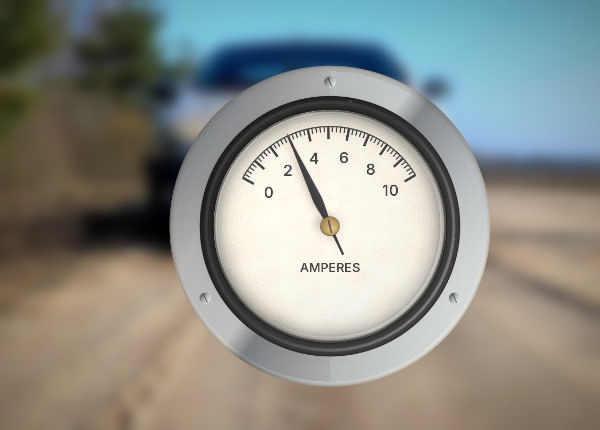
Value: A 3
